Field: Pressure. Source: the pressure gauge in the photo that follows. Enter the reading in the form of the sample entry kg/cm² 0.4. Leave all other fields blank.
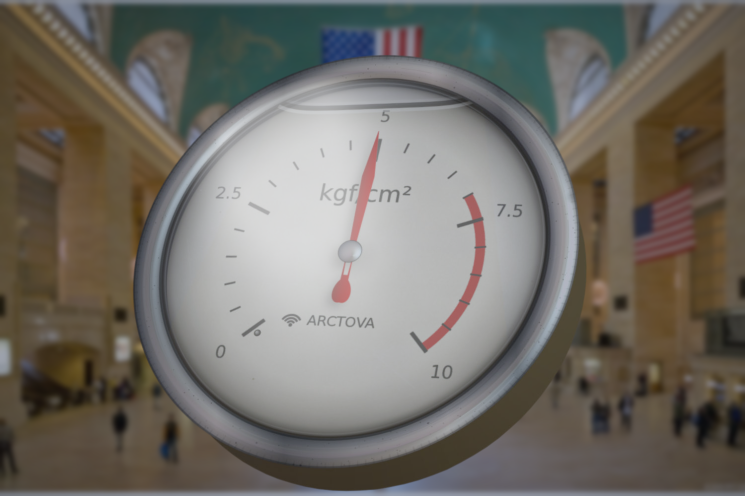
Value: kg/cm² 5
